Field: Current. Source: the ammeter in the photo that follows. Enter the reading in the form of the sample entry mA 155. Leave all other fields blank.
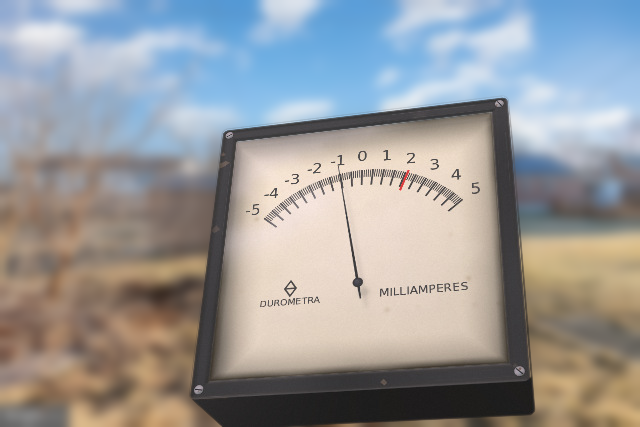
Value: mA -1
